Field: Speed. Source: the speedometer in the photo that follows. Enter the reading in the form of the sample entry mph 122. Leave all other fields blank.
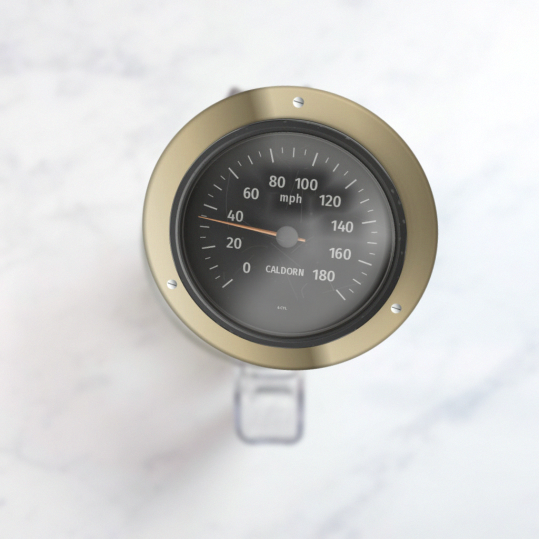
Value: mph 35
